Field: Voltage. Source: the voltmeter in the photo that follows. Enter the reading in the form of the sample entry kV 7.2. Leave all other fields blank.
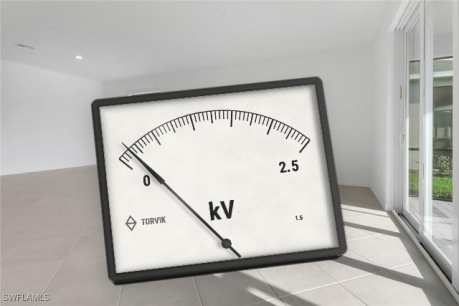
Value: kV 0.15
